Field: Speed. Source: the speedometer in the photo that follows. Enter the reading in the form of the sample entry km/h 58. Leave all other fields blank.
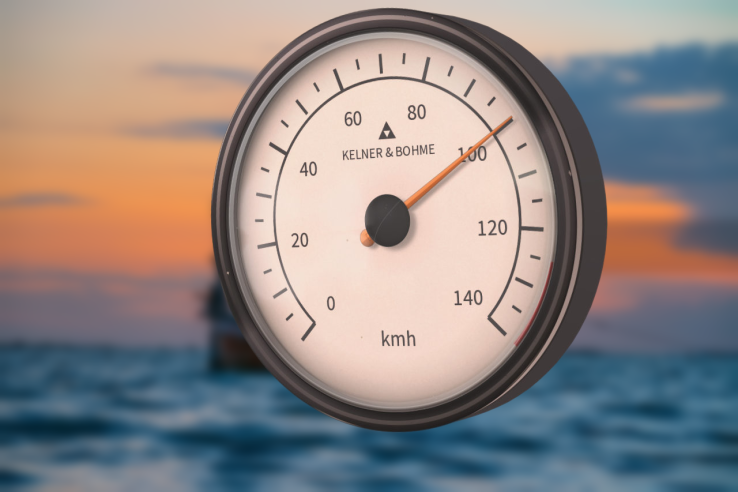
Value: km/h 100
